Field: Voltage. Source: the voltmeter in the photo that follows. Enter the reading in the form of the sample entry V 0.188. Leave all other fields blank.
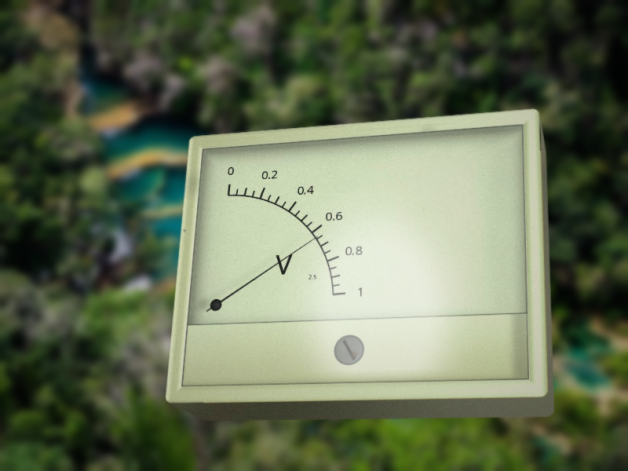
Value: V 0.65
